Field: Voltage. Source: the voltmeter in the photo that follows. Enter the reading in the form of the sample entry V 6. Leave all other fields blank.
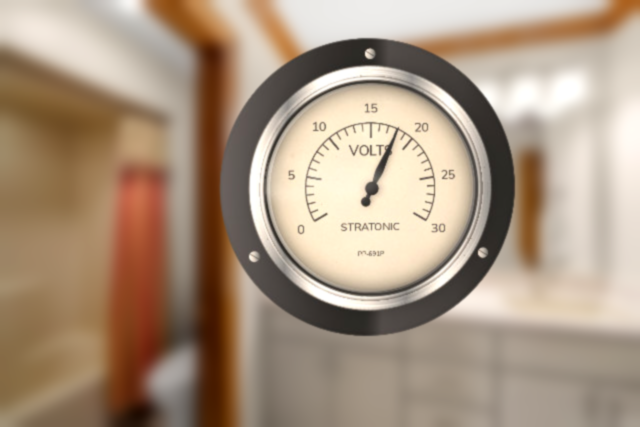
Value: V 18
